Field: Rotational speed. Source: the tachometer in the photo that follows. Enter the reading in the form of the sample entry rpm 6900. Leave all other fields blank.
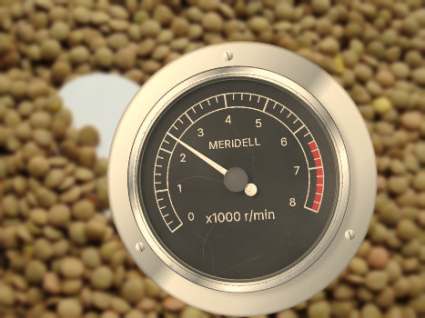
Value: rpm 2400
